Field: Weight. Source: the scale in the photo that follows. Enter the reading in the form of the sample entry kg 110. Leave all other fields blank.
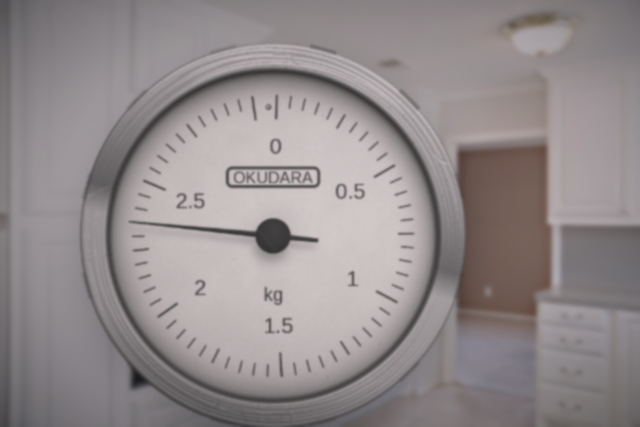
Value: kg 2.35
